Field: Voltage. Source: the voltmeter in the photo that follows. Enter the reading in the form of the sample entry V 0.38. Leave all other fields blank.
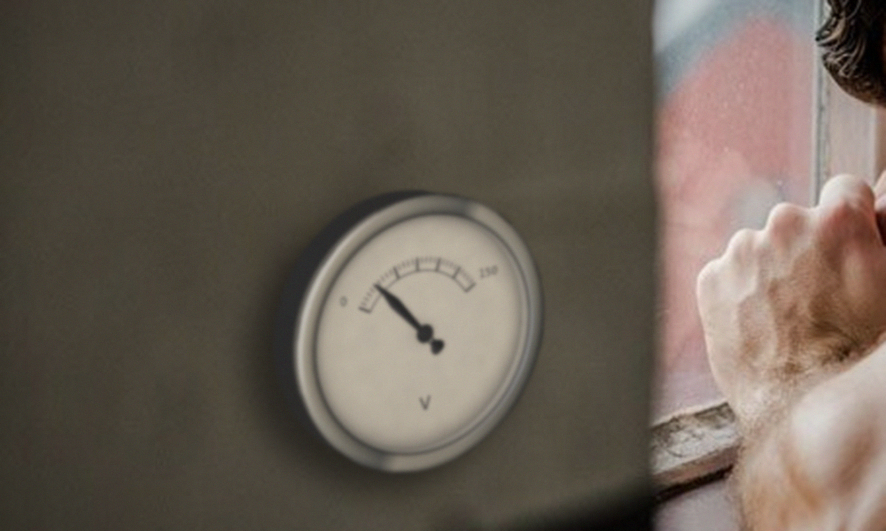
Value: V 25
